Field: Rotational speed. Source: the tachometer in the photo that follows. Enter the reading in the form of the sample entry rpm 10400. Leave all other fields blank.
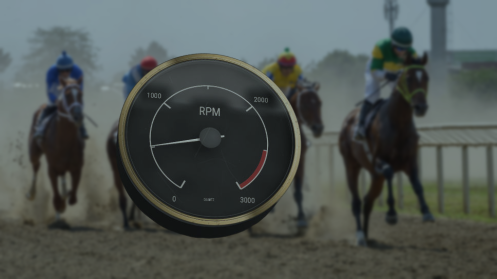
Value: rpm 500
